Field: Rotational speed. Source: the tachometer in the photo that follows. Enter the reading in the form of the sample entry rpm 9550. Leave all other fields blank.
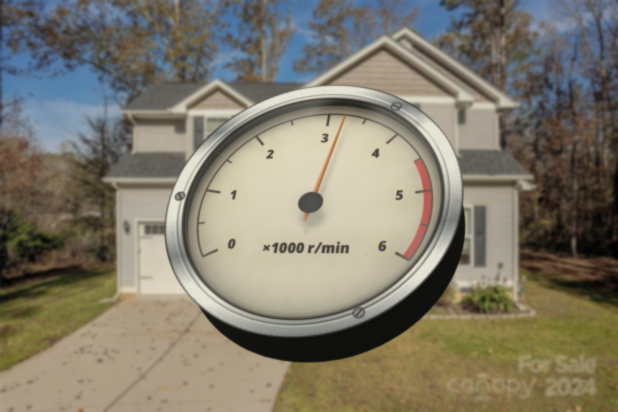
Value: rpm 3250
